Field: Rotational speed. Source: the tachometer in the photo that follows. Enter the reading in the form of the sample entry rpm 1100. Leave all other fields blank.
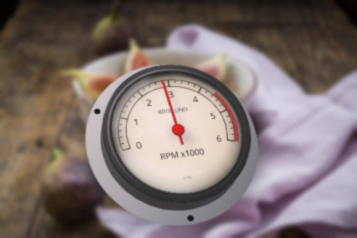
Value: rpm 2800
